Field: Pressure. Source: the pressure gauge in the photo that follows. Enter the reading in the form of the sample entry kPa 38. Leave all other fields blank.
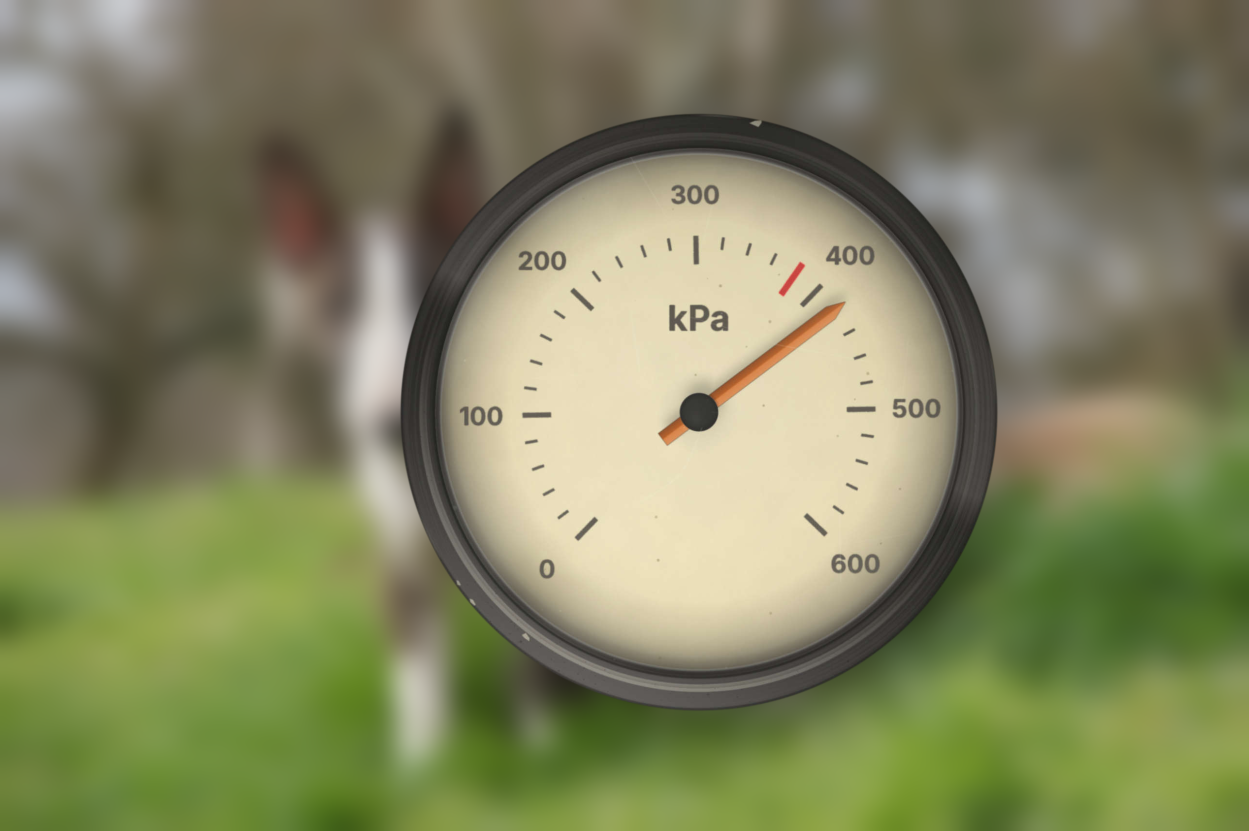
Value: kPa 420
